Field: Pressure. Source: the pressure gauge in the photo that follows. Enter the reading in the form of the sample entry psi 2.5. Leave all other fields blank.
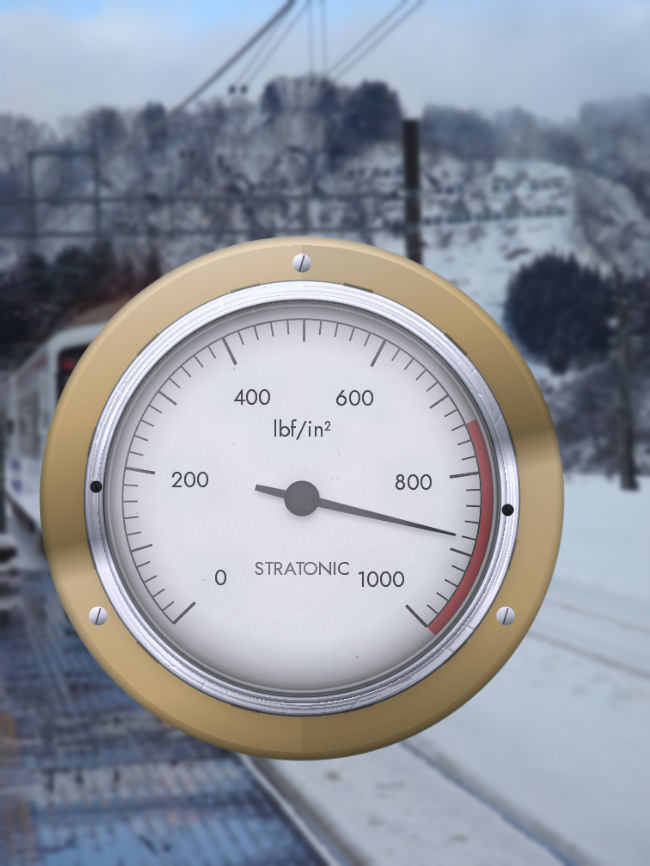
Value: psi 880
